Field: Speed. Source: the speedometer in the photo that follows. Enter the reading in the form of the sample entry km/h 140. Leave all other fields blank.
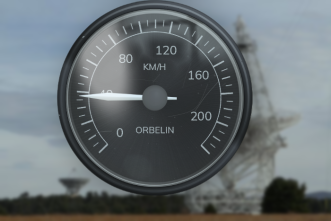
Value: km/h 37.5
